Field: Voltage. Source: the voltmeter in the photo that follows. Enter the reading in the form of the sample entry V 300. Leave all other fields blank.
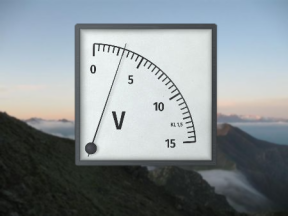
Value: V 3
